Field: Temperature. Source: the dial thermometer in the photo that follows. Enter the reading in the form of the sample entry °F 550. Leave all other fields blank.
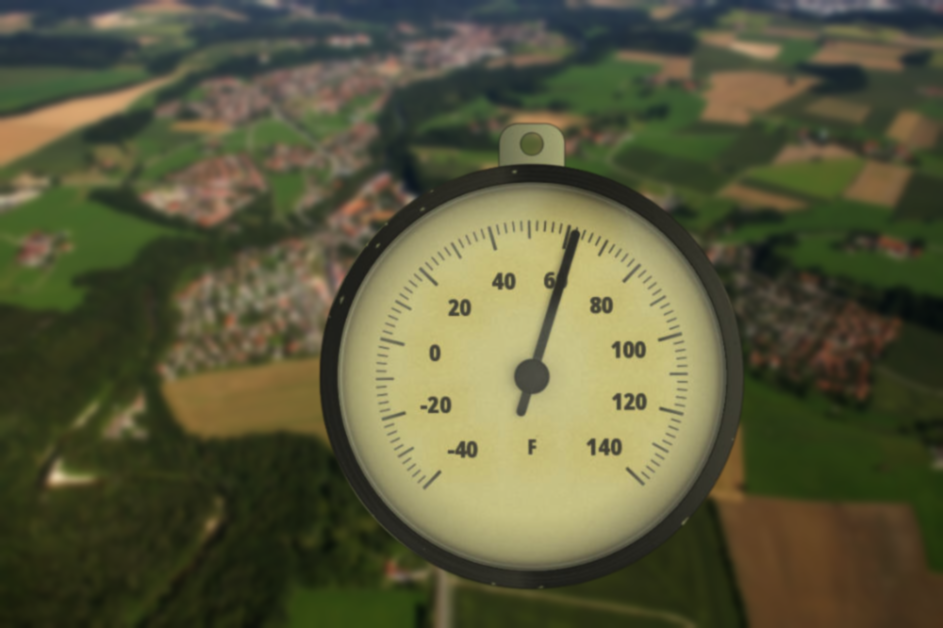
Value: °F 62
